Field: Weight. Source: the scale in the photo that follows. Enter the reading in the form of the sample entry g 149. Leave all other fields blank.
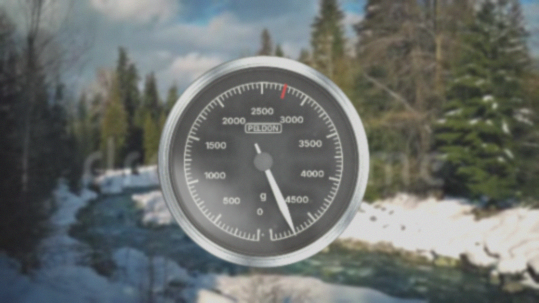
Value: g 4750
